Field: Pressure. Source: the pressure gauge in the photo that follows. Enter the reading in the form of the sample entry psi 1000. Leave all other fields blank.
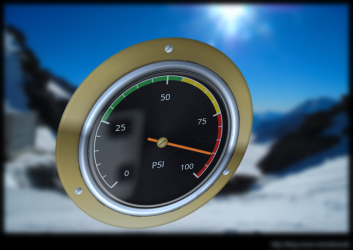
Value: psi 90
